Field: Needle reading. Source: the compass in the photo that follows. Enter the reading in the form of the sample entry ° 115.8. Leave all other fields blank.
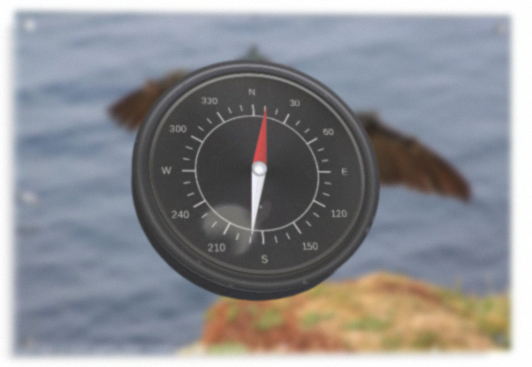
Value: ° 10
